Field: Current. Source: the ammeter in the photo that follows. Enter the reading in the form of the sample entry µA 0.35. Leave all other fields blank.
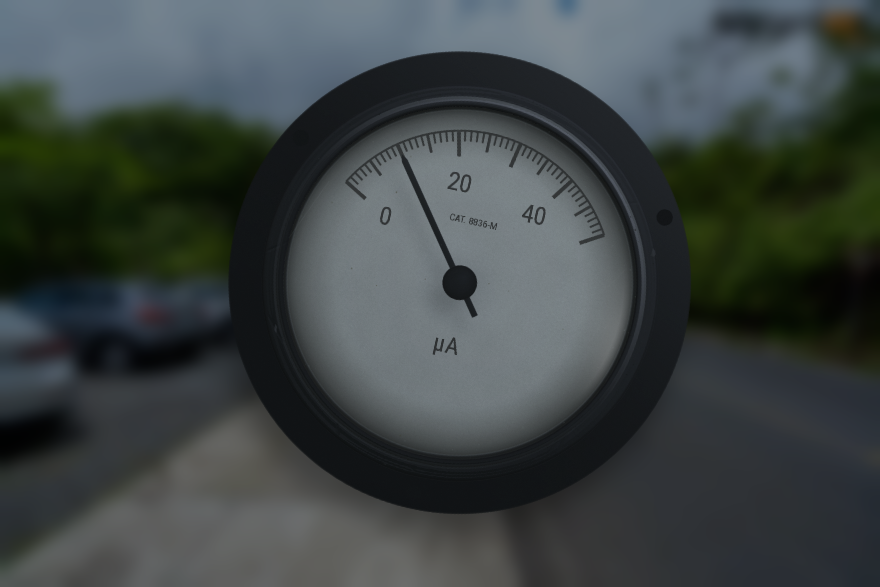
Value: µA 10
